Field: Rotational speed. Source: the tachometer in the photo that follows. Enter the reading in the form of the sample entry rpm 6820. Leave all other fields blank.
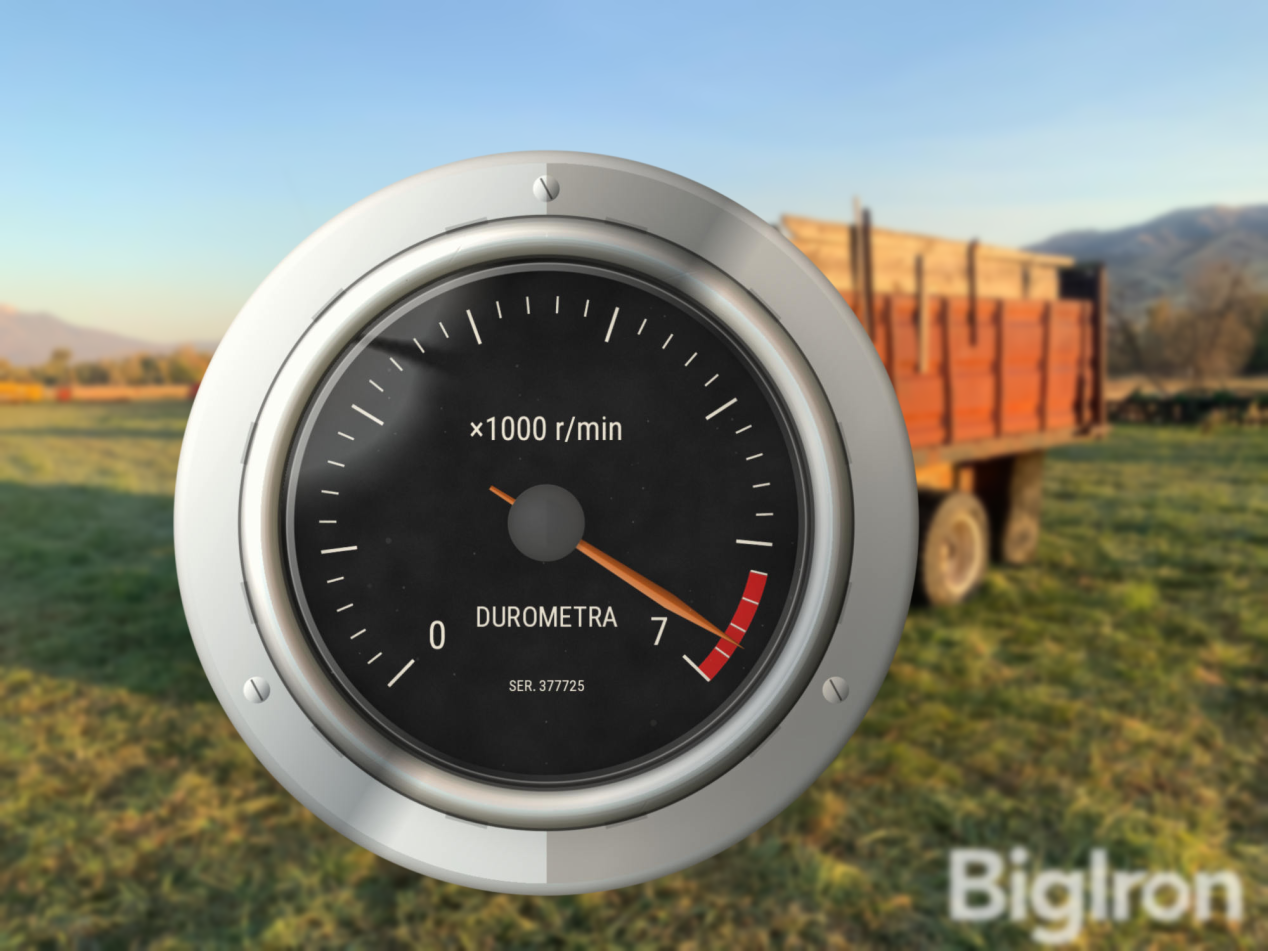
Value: rpm 6700
